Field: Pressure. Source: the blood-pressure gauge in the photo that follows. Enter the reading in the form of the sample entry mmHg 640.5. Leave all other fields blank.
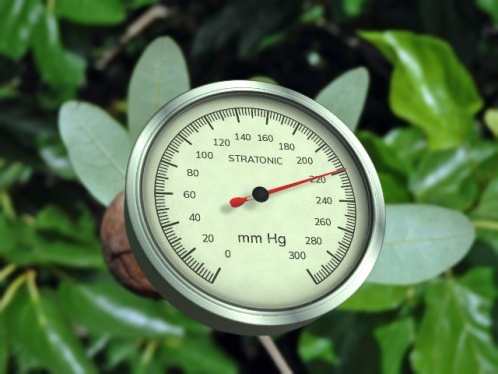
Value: mmHg 220
